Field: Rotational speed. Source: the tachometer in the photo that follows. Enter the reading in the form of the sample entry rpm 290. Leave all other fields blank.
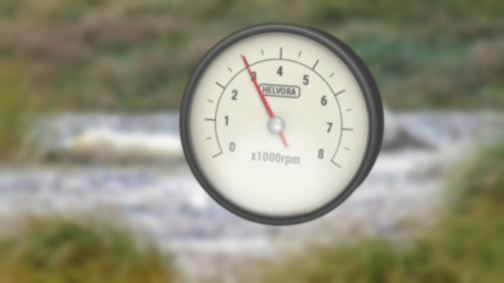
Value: rpm 3000
